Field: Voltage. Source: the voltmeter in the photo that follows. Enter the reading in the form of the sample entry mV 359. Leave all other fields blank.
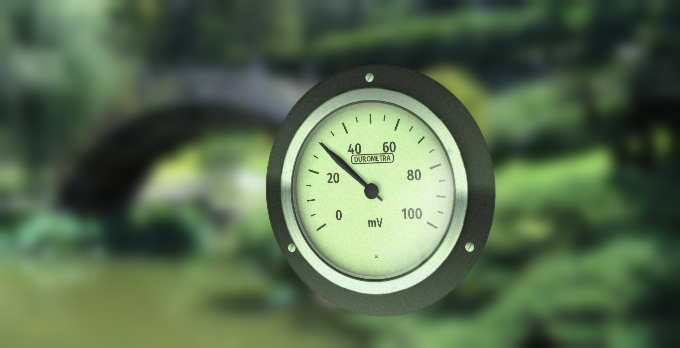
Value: mV 30
